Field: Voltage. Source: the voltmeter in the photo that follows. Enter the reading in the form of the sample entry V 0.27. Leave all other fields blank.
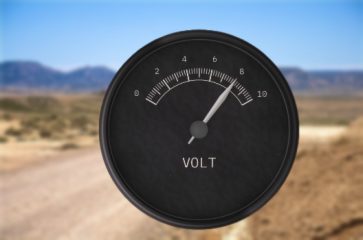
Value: V 8
